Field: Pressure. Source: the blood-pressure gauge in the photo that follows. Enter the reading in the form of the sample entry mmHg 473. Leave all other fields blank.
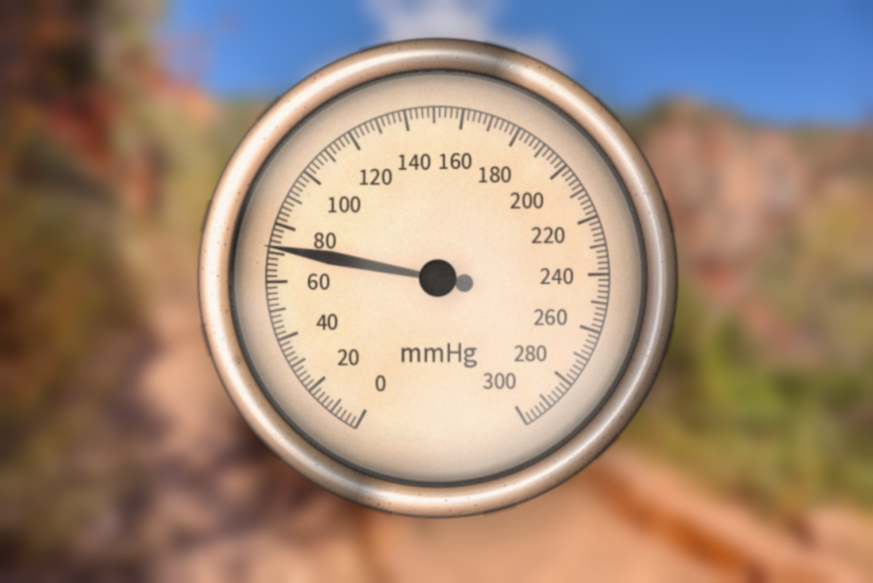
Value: mmHg 72
